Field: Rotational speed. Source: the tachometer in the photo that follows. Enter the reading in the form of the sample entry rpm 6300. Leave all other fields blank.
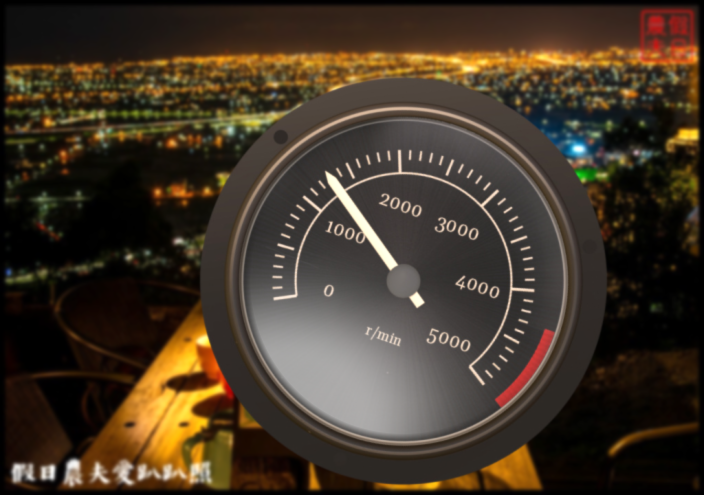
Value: rpm 1300
